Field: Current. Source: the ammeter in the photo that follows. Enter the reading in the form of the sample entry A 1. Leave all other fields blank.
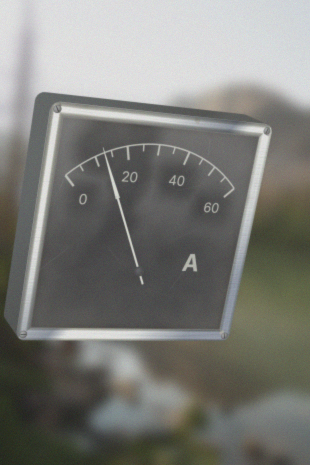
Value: A 12.5
